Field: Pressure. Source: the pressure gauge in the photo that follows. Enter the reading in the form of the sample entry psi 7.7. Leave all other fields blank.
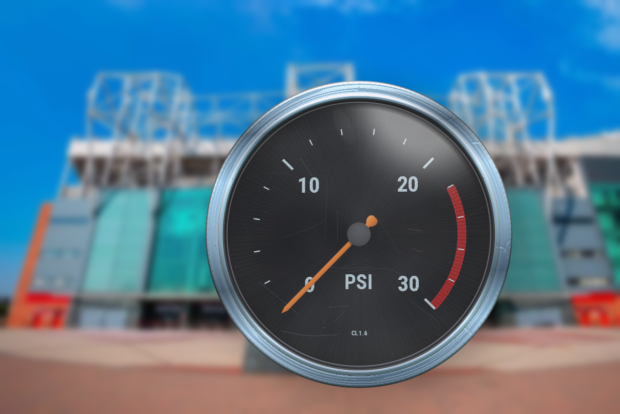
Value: psi 0
